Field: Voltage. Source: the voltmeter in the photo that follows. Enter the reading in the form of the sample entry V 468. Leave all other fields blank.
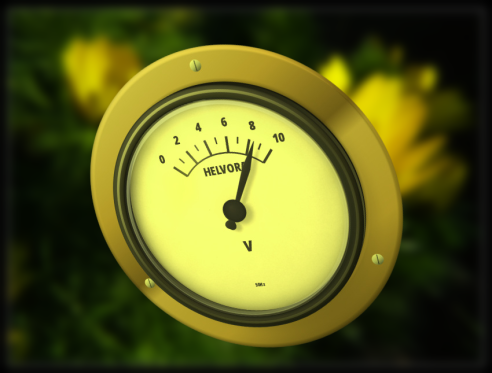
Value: V 8.5
